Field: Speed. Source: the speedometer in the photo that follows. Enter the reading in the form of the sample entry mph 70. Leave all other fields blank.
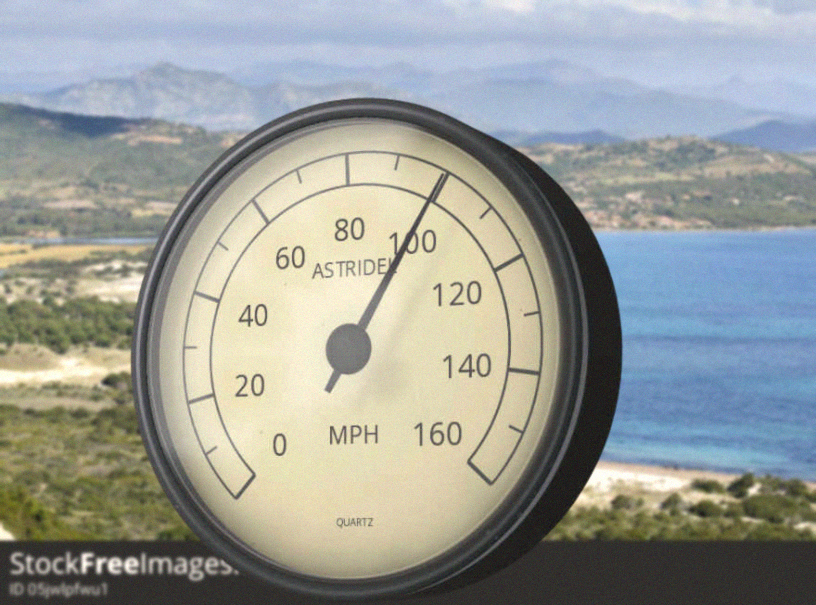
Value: mph 100
